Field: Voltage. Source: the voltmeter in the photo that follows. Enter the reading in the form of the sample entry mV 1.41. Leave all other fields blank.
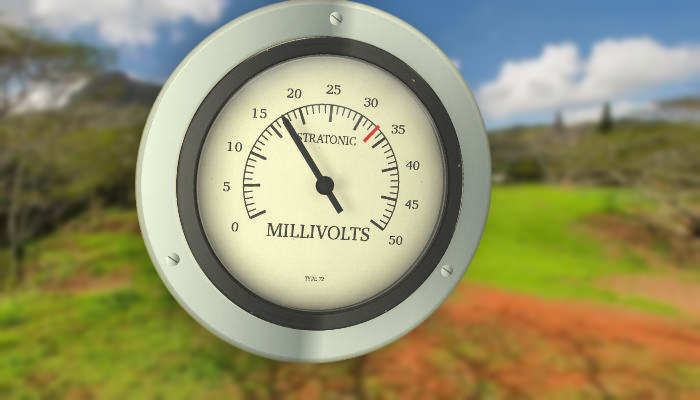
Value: mV 17
